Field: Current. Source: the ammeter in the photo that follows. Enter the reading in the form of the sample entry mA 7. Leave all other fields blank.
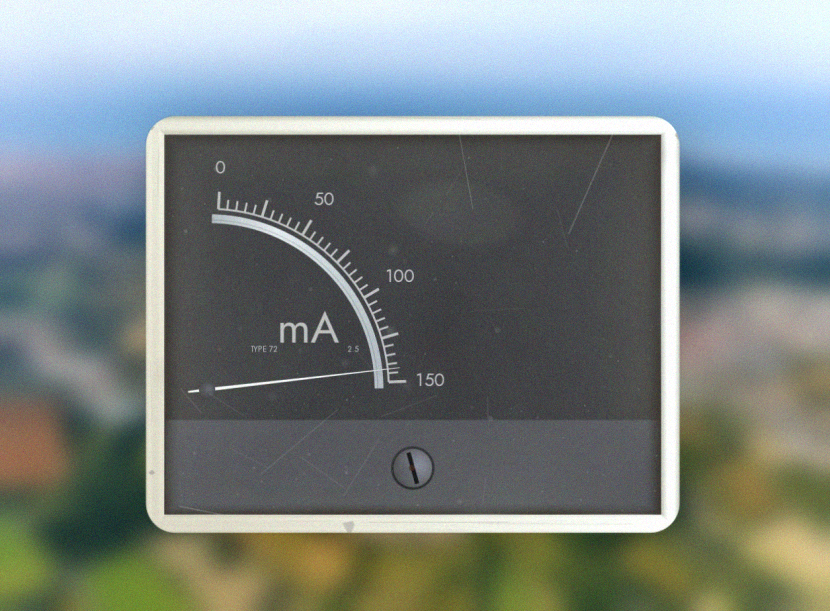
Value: mA 142.5
